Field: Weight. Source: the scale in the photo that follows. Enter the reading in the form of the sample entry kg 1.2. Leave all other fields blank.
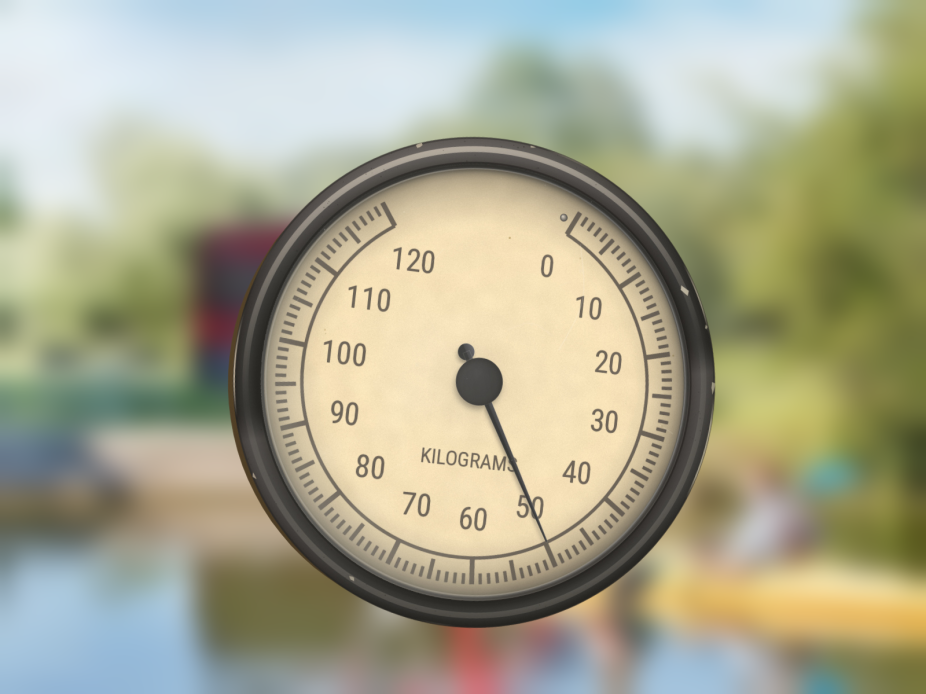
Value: kg 50
